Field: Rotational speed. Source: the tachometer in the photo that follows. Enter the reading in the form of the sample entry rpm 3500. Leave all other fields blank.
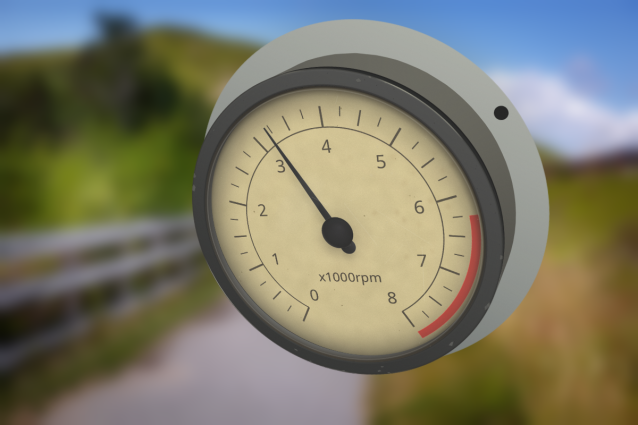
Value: rpm 3250
